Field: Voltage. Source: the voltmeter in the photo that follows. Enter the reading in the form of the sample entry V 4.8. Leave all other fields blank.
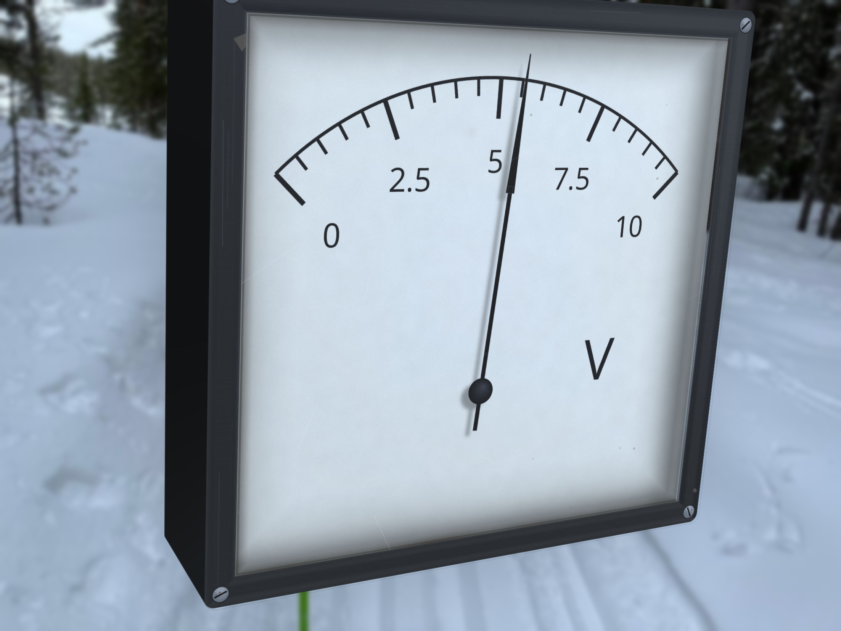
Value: V 5.5
